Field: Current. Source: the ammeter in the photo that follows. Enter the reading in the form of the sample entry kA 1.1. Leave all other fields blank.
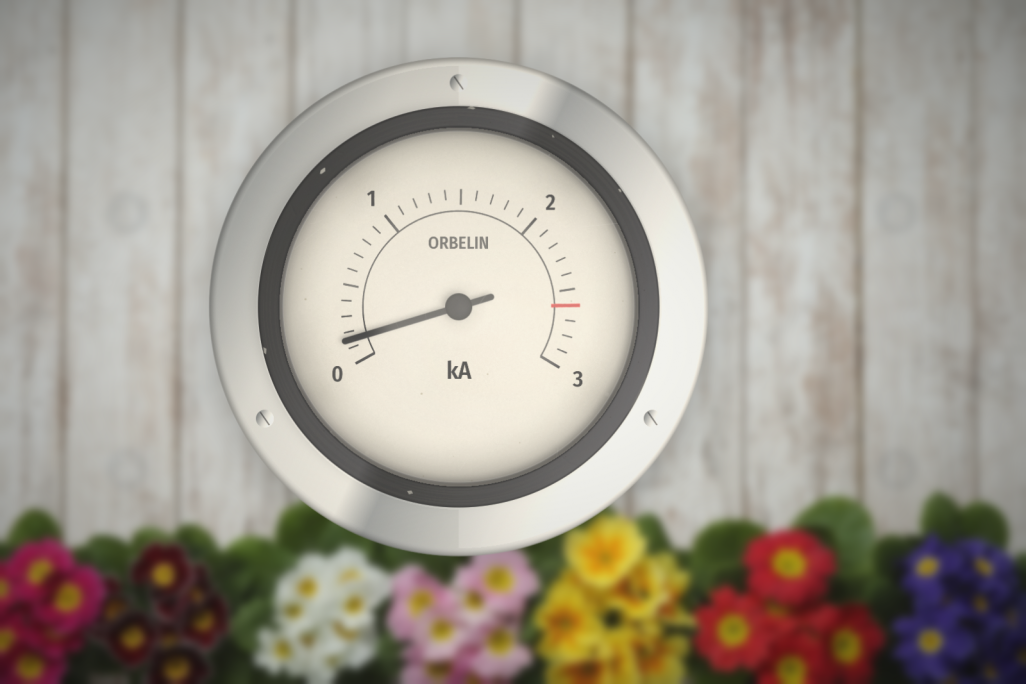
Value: kA 0.15
